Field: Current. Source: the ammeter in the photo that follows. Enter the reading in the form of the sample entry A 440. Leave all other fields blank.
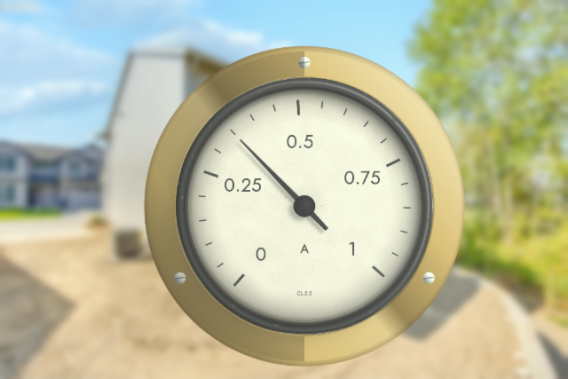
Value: A 0.35
